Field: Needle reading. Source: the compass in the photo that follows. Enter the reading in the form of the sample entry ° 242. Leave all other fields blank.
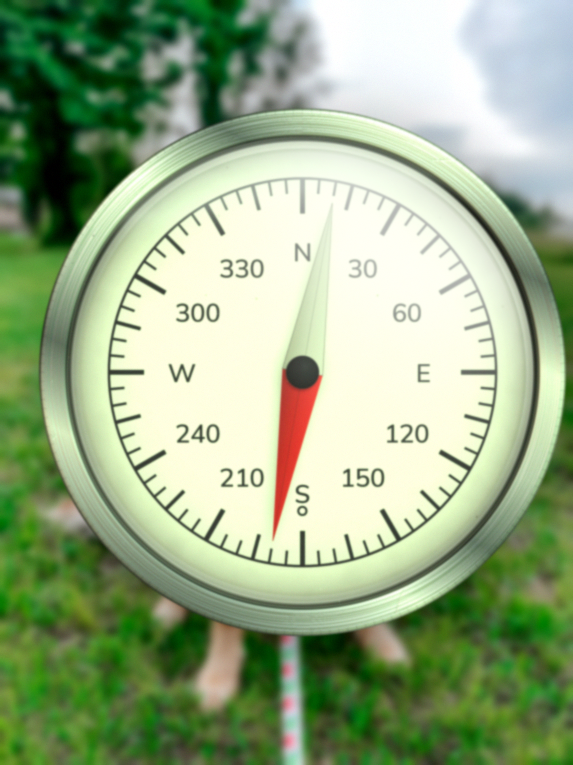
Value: ° 190
